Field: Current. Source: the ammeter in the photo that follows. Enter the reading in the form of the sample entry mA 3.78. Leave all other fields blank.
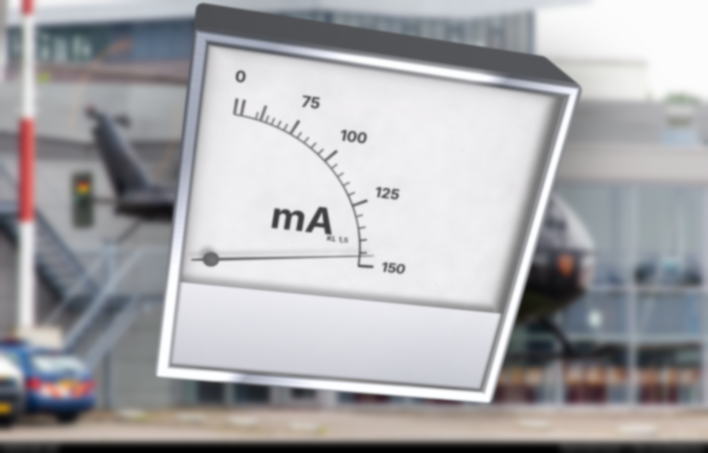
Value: mA 145
